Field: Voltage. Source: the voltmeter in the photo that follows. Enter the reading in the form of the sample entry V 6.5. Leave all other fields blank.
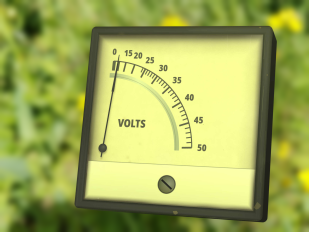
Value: V 10
